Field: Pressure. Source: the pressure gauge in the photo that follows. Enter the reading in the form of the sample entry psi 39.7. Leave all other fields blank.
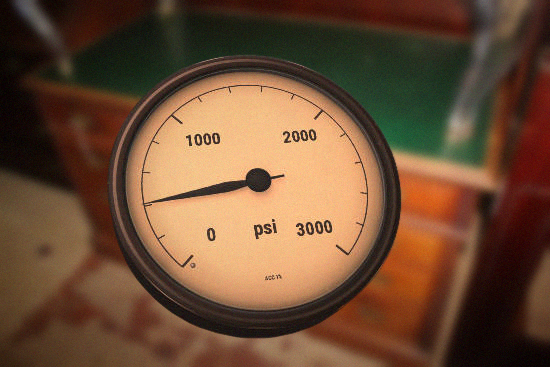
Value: psi 400
